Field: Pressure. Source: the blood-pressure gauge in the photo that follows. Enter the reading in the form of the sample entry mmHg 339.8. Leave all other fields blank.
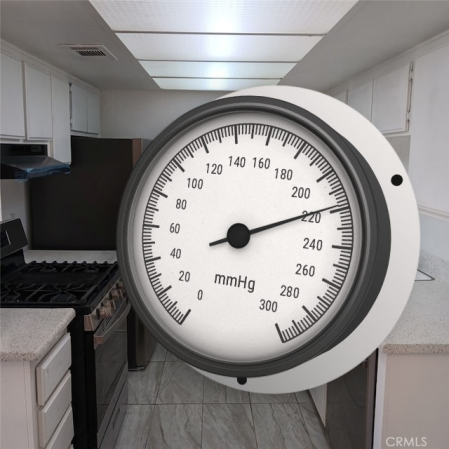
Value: mmHg 218
